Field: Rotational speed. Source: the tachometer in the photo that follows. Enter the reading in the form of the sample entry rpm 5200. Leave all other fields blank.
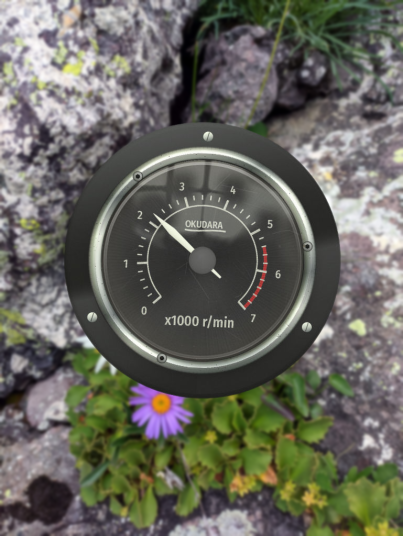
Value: rpm 2200
